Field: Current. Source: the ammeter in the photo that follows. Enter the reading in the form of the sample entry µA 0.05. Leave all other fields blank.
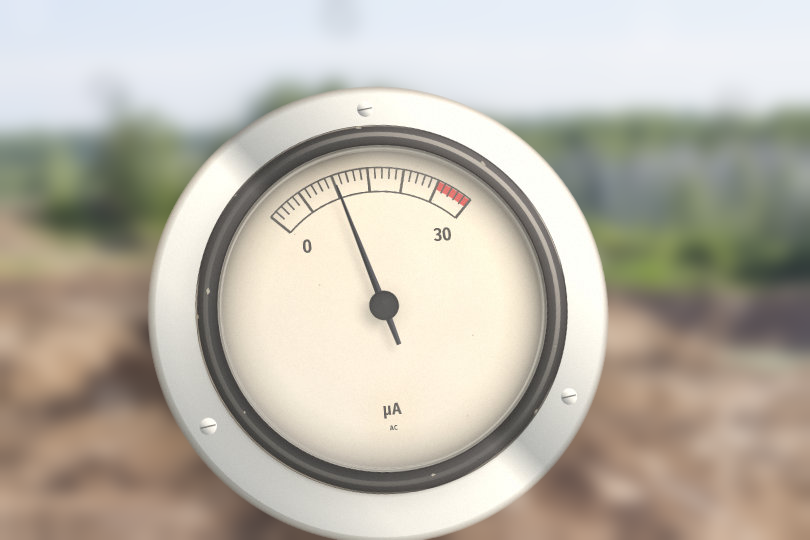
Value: µA 10
